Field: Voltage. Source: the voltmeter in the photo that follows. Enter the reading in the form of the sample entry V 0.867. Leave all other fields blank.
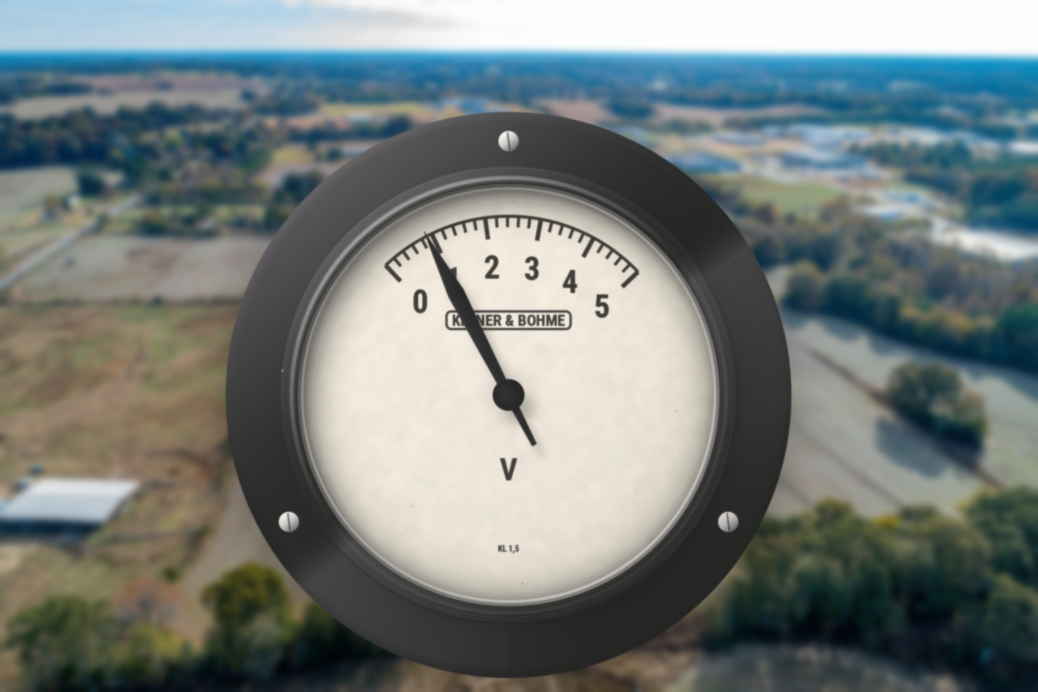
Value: V 0.9
